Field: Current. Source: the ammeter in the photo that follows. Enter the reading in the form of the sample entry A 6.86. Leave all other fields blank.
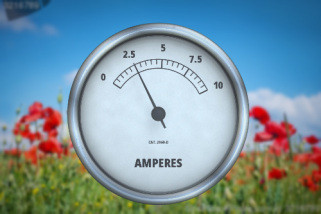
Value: A 2.5
